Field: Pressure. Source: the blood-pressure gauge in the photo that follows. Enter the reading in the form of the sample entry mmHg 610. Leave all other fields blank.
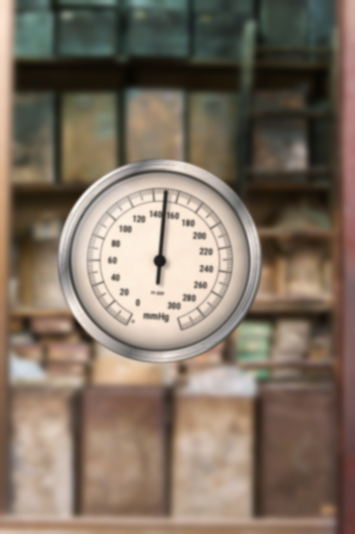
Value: mmHg 150
